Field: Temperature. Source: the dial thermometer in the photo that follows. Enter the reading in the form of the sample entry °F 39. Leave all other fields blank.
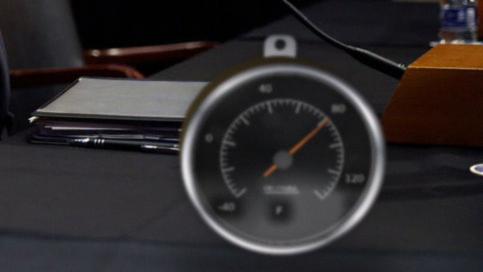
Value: °F 80
